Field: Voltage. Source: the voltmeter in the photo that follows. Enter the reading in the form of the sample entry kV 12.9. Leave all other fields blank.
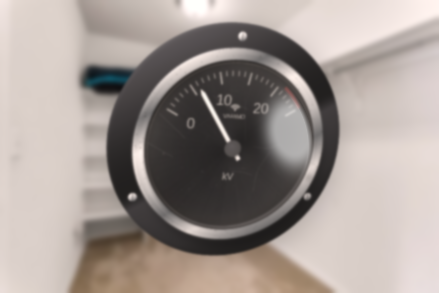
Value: kV 6
